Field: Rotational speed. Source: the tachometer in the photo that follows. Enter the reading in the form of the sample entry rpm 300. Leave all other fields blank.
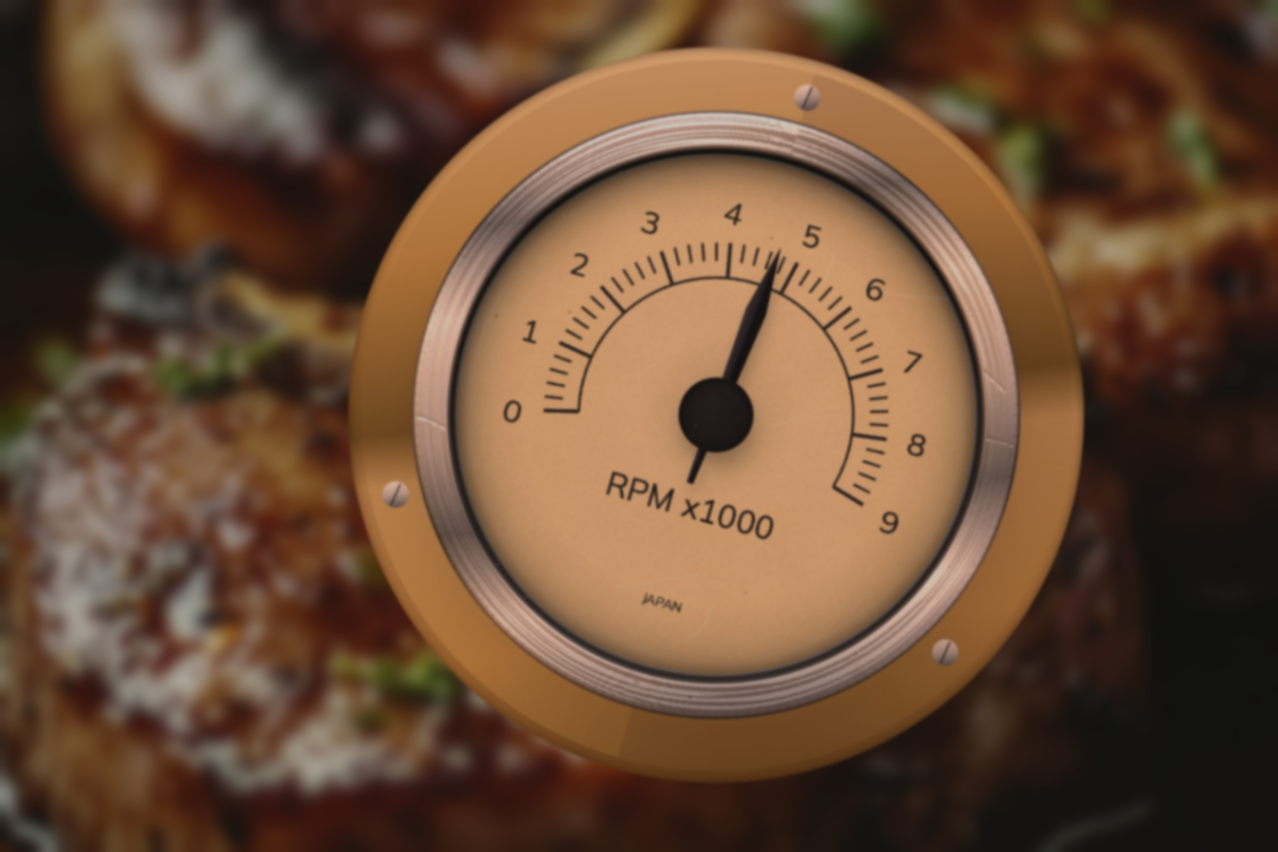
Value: rpm 4700
